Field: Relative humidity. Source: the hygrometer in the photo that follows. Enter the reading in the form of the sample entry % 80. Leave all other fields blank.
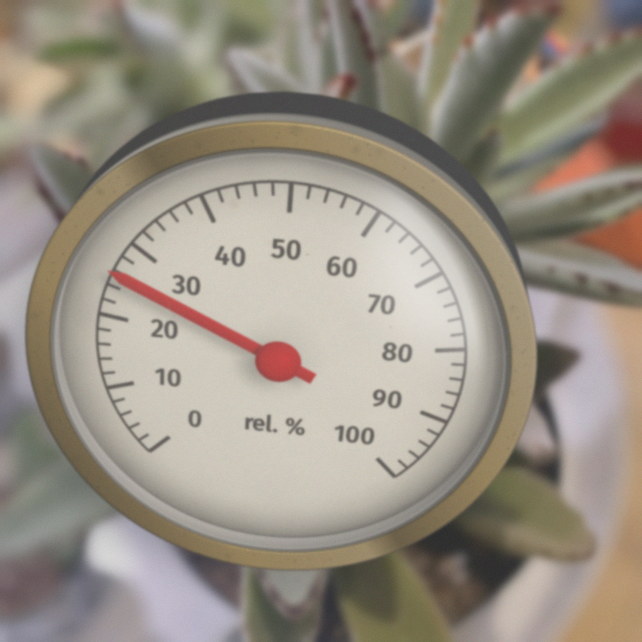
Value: % 26
